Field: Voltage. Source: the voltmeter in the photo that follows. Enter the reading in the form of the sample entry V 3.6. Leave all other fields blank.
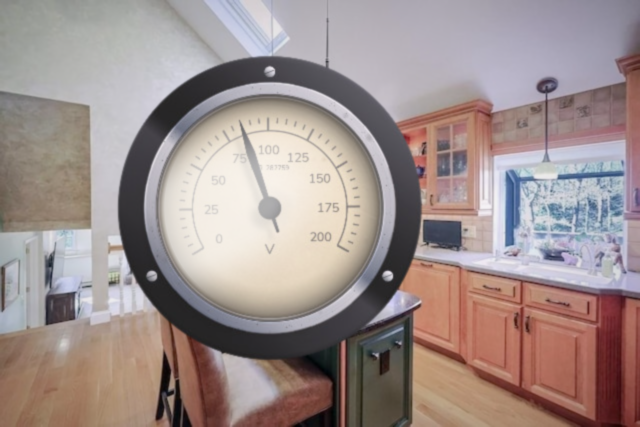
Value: V 85
